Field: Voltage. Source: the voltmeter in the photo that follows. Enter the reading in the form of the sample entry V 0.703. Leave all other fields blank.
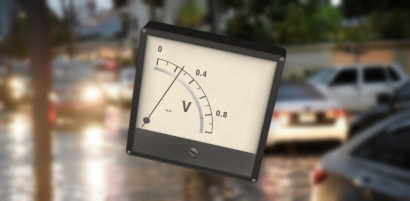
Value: V 0.25
